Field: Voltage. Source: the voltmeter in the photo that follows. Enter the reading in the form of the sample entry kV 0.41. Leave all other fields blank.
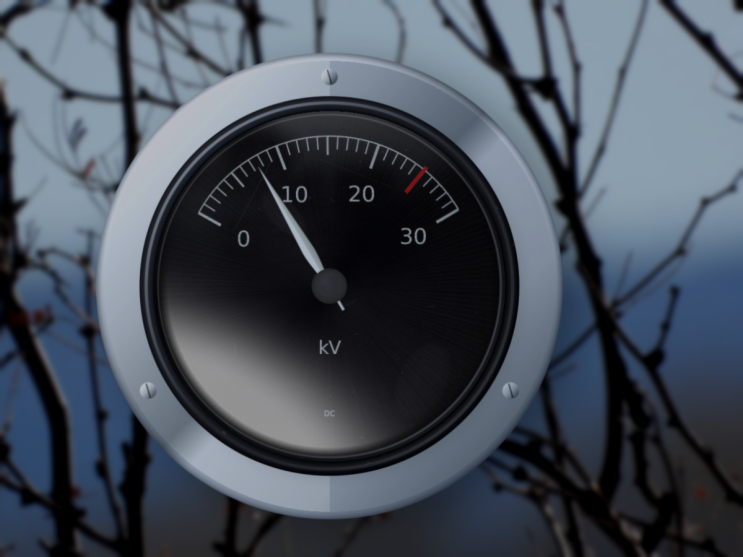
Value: kV 7.5
